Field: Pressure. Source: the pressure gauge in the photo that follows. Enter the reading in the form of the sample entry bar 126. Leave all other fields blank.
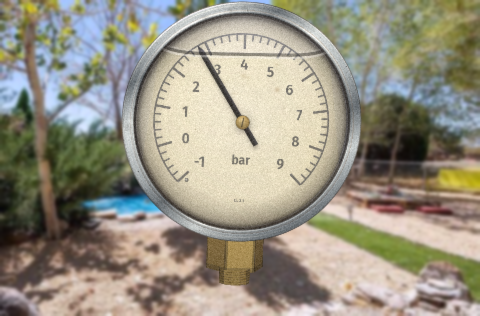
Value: bar 2.8
